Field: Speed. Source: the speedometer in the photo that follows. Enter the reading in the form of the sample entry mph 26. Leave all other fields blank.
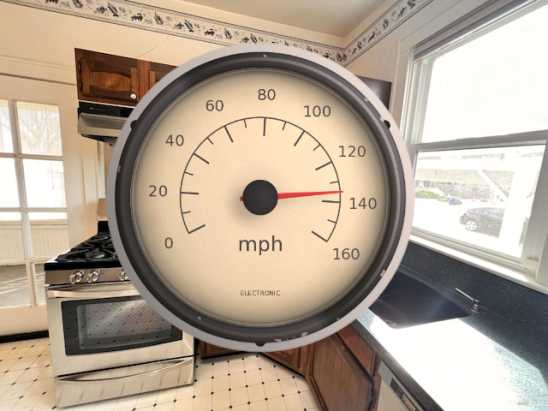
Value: mph 135
